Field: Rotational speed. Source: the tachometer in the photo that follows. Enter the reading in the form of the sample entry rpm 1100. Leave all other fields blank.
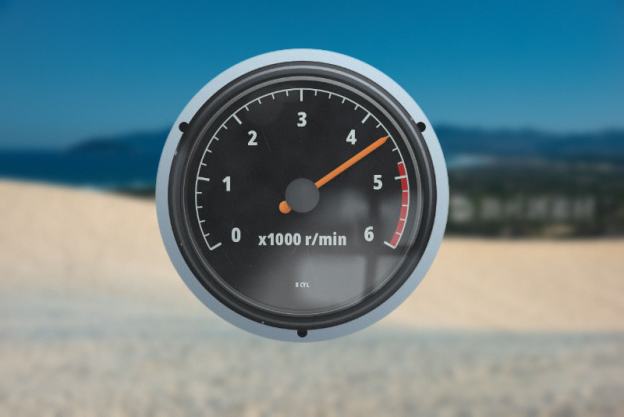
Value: rpm 4400
